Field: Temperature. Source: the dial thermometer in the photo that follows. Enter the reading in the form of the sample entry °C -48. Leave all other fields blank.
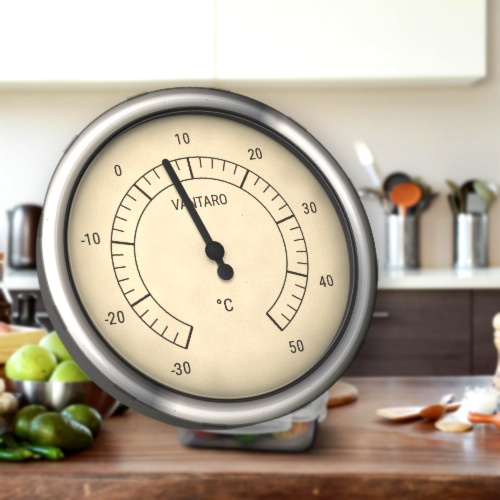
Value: °C 6
